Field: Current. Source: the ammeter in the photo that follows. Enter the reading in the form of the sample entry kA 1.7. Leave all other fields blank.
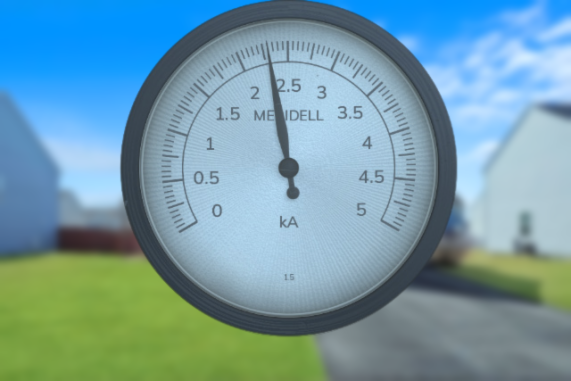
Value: kA 2.3
